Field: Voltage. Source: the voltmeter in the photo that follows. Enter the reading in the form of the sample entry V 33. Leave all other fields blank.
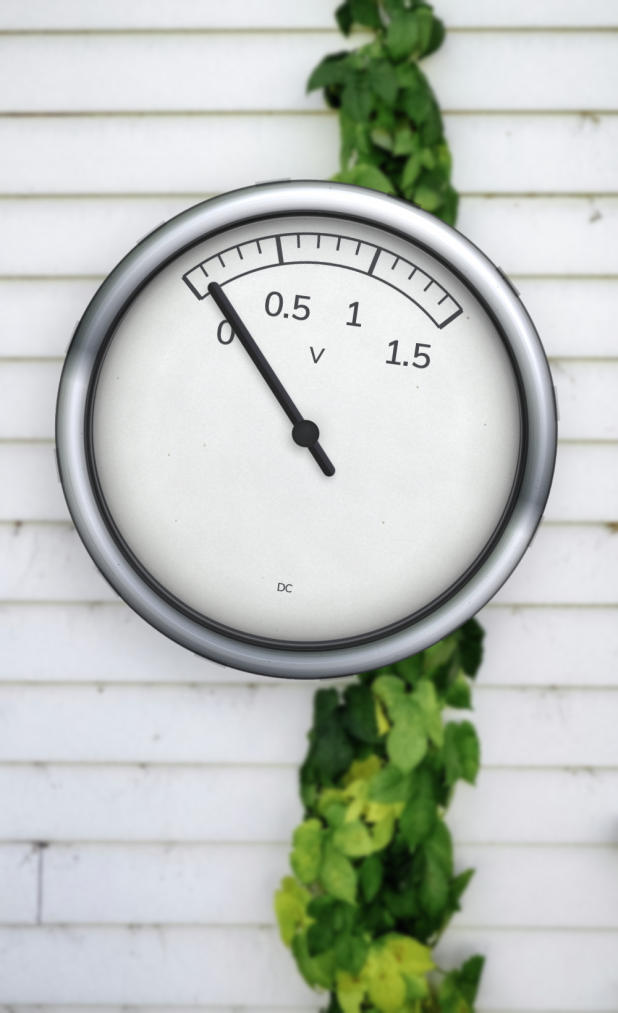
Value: V 0.1
